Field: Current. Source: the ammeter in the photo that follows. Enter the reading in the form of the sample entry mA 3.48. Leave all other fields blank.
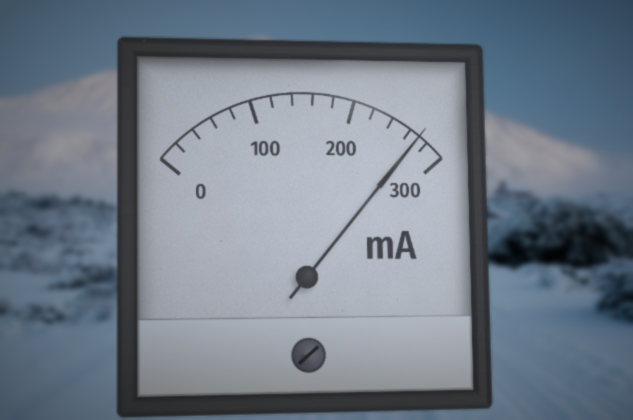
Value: mA 270
